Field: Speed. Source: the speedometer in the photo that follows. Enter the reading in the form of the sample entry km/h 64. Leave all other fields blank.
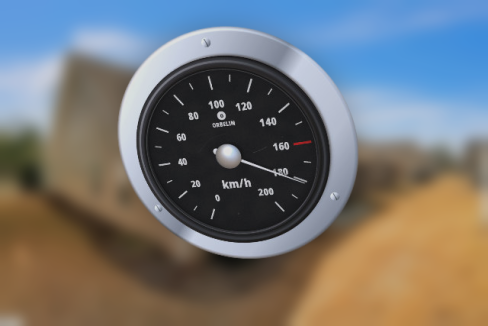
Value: km/h 180
